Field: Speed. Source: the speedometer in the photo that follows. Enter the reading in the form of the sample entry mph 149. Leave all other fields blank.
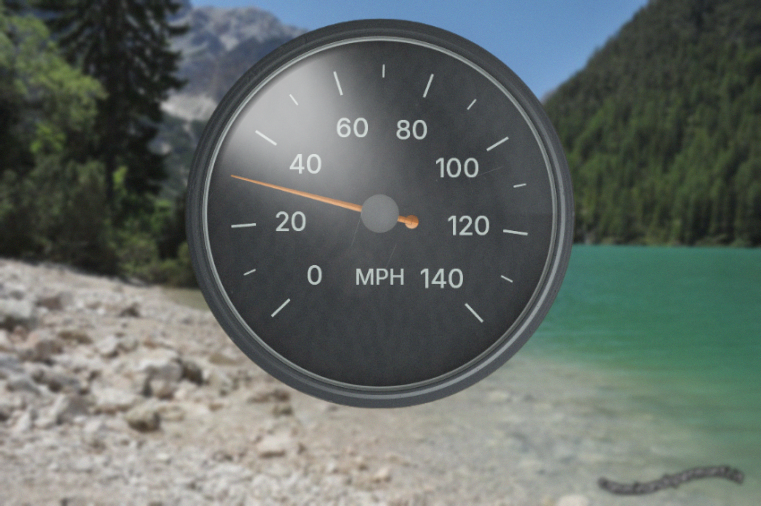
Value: mph 30
